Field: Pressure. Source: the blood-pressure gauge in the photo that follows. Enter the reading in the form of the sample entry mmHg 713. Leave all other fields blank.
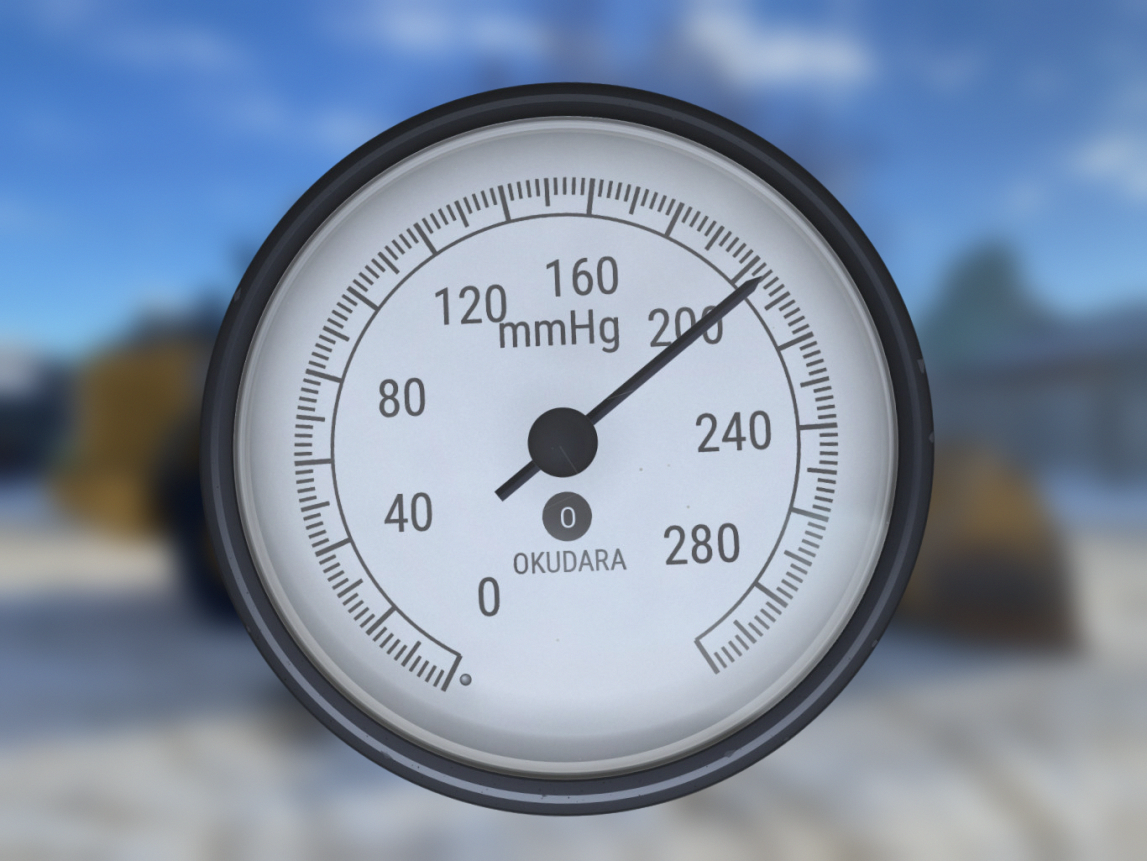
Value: mmHg 204
